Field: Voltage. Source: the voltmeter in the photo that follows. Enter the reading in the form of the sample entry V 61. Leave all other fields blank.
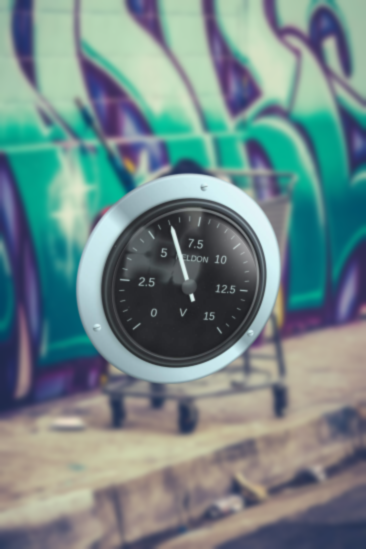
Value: V 6
